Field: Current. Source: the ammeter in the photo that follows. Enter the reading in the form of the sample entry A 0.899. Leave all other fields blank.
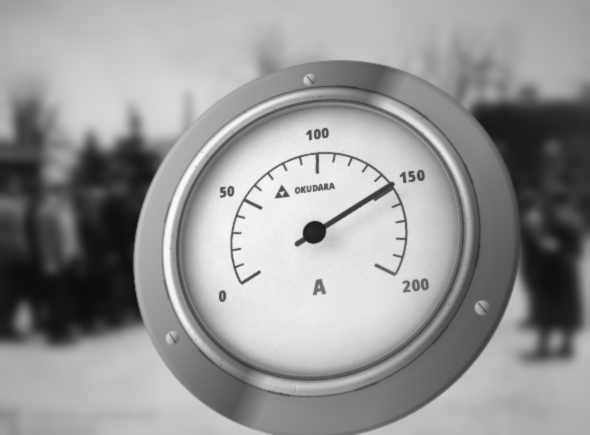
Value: A 150
